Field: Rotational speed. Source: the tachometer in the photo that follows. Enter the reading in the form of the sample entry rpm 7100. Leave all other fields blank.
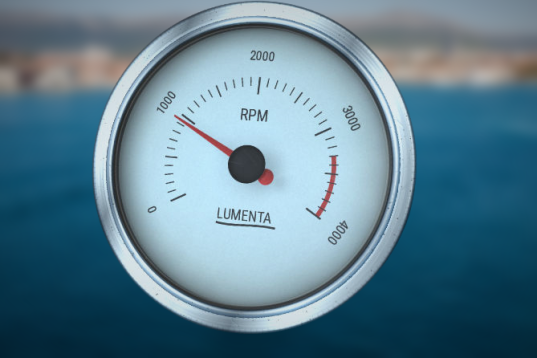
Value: rpm 950
